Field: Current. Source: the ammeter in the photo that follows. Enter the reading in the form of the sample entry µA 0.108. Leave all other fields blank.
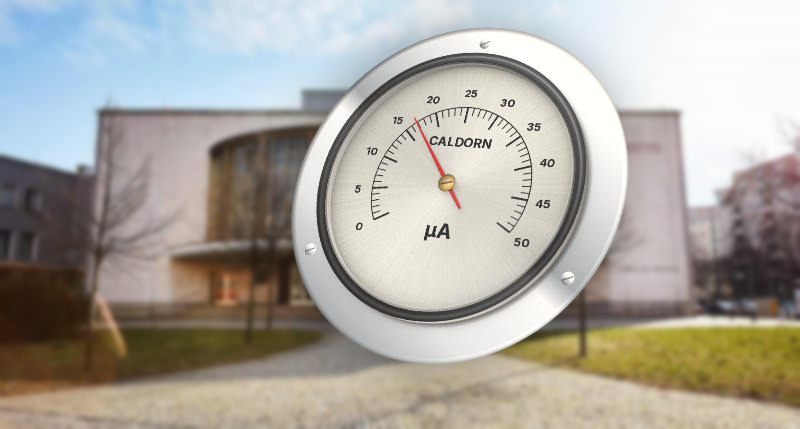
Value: µA 17
